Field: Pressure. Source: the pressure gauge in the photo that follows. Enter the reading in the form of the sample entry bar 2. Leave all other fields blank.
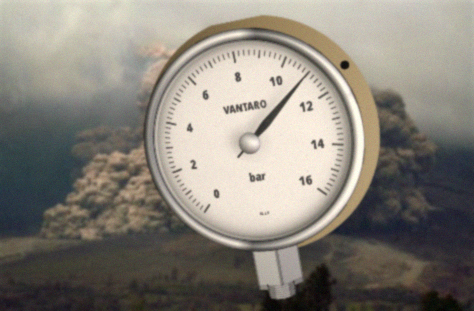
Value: bar 11
